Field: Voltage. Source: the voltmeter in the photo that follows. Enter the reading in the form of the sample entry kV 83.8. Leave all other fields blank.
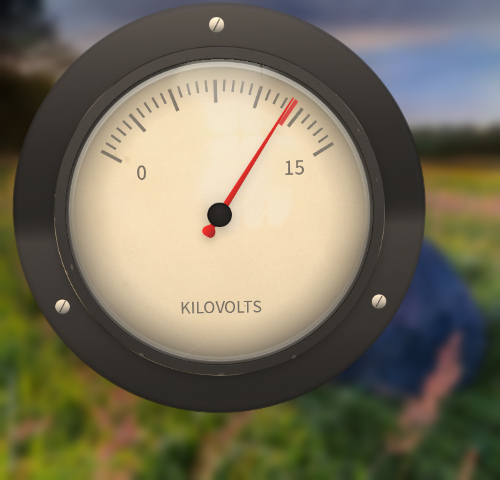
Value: kV 11.75
